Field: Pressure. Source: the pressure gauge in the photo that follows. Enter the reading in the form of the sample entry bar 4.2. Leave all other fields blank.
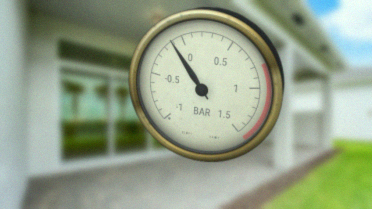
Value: bar -0.1
